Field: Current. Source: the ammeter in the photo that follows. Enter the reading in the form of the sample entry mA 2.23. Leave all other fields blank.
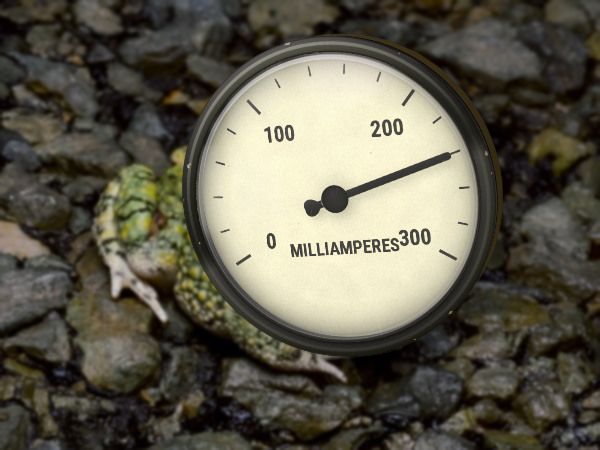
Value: mA 240
